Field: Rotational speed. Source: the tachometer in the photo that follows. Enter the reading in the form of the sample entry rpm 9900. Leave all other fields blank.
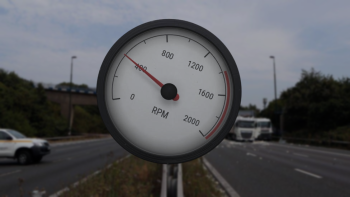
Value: rpm 400
